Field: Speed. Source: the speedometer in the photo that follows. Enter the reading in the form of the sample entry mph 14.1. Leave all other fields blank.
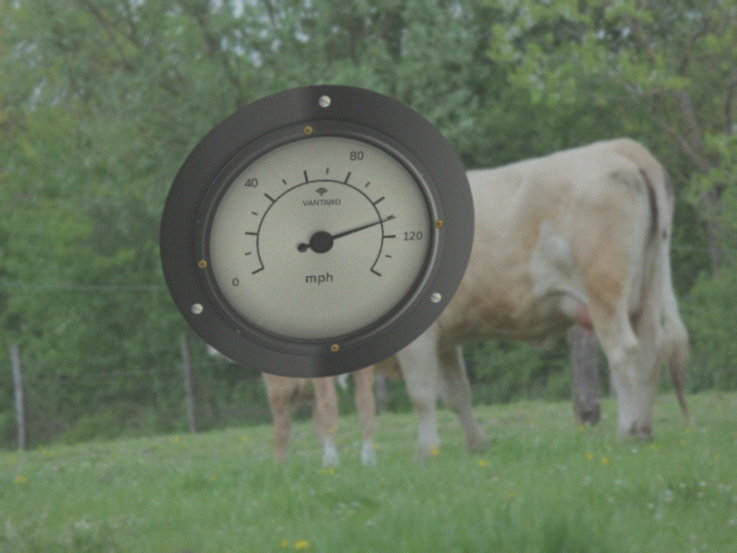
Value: mph 110
